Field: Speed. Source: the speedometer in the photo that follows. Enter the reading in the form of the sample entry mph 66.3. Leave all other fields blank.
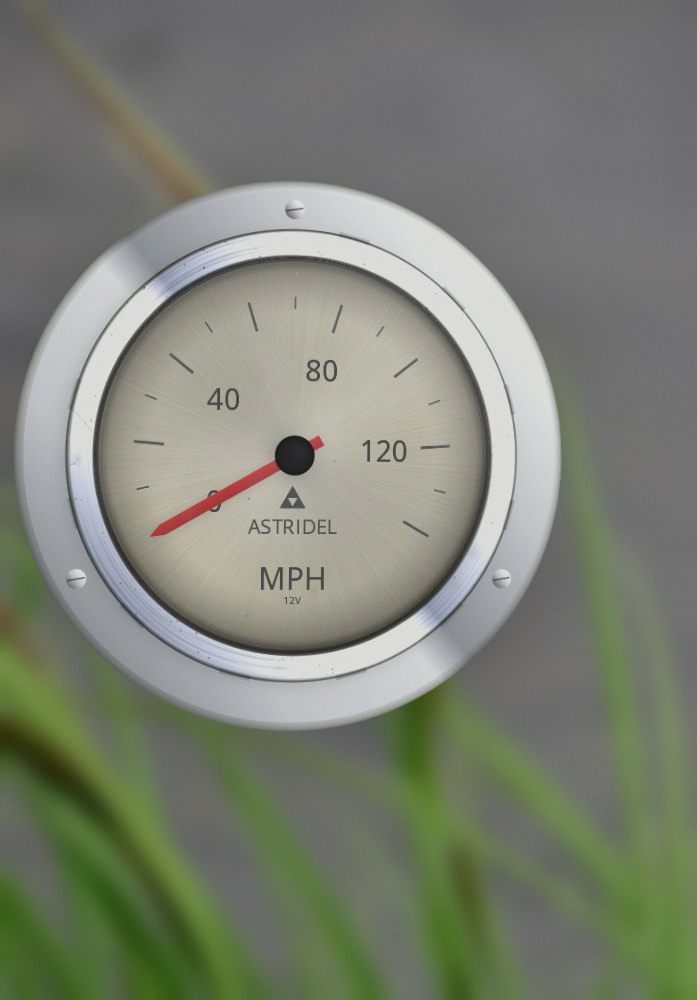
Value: mph 0
